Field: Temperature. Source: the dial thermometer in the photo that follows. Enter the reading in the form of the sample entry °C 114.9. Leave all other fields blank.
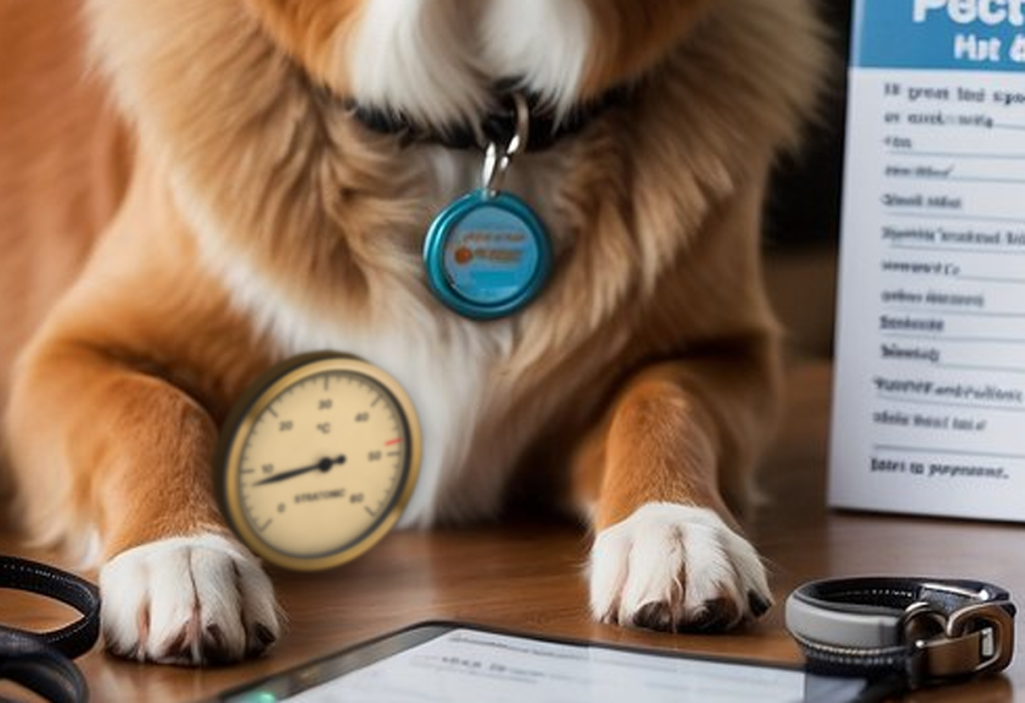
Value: °C 8
